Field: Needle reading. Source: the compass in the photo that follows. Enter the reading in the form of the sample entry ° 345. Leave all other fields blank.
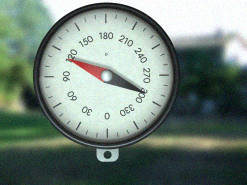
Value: ° 115
